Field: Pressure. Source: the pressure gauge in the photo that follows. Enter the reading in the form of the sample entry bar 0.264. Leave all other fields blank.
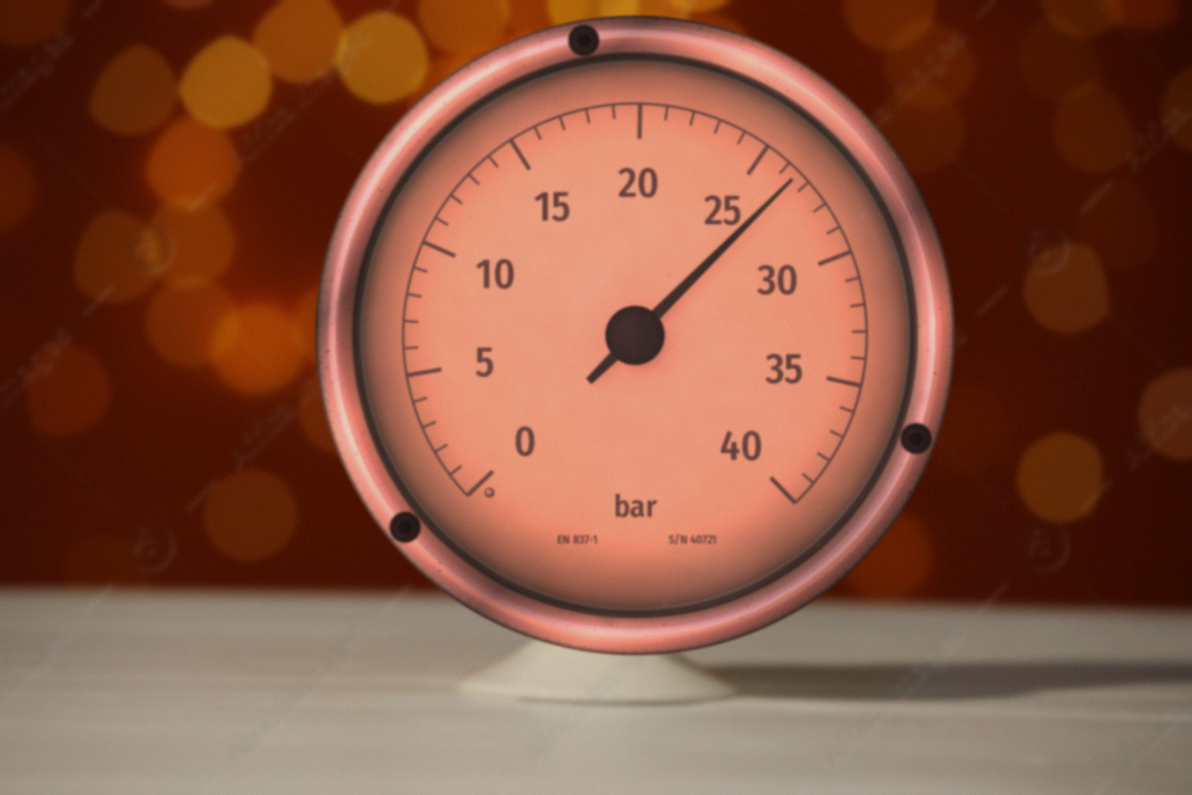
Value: bar 26.5
